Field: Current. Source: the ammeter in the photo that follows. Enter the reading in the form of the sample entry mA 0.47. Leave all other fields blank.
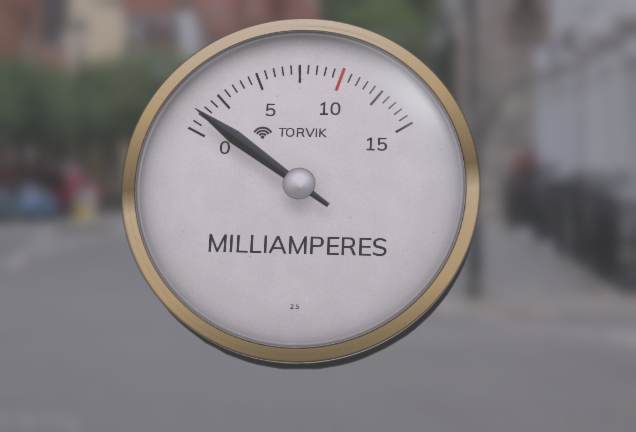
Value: mA 1
